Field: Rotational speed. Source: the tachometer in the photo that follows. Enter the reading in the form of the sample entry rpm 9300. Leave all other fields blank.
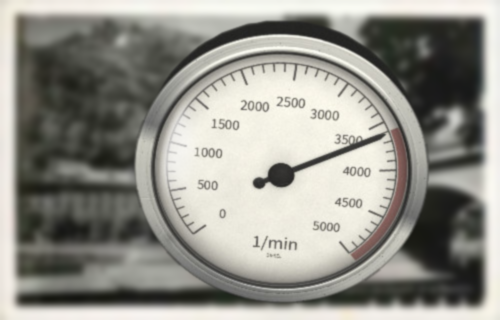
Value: rpm 3600
